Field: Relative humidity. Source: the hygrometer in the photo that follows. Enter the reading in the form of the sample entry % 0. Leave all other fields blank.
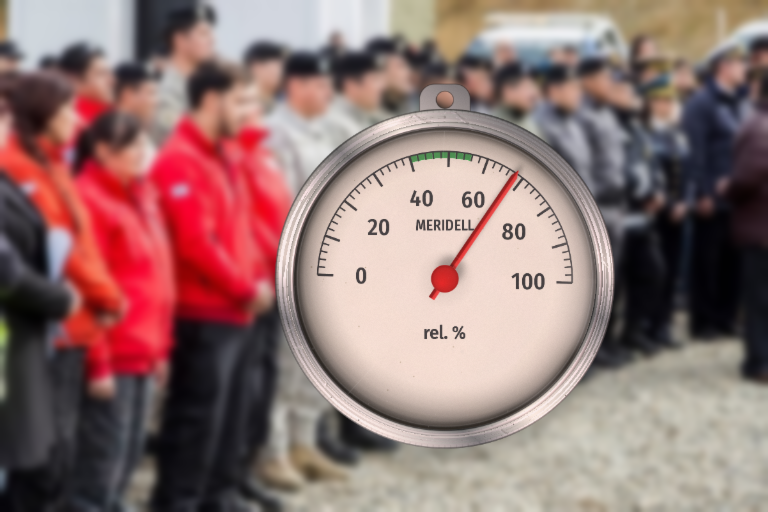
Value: % 68
